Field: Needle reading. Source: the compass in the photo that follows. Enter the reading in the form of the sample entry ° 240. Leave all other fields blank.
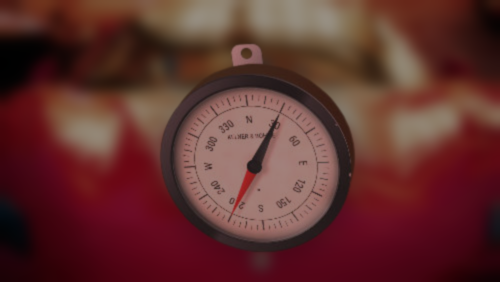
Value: ° 210
